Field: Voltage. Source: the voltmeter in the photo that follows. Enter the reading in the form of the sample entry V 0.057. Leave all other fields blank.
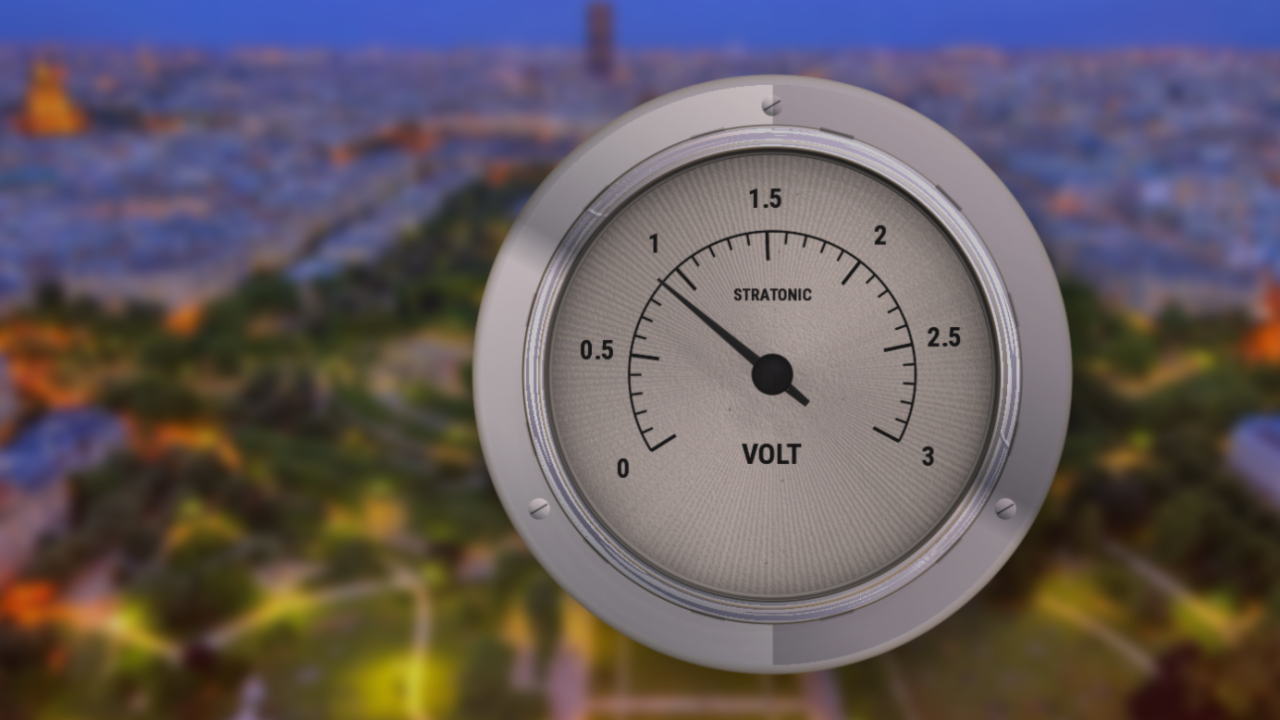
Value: V 0.9
